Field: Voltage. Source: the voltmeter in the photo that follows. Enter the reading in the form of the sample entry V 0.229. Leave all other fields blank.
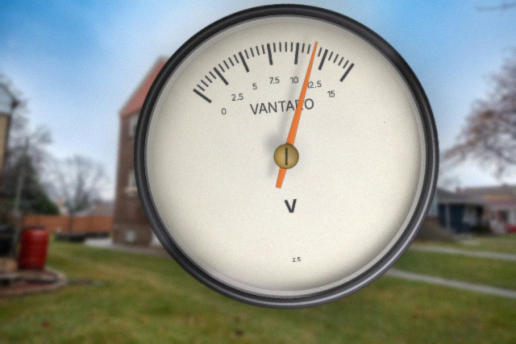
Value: V 11.5
